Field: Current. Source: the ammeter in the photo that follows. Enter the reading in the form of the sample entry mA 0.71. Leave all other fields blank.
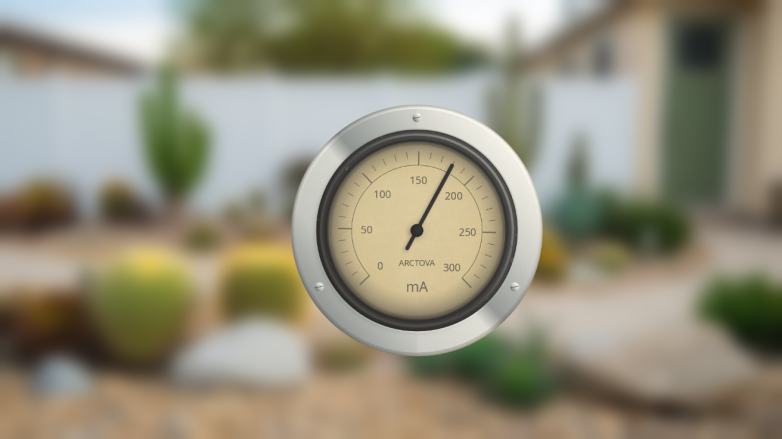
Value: mA 180
